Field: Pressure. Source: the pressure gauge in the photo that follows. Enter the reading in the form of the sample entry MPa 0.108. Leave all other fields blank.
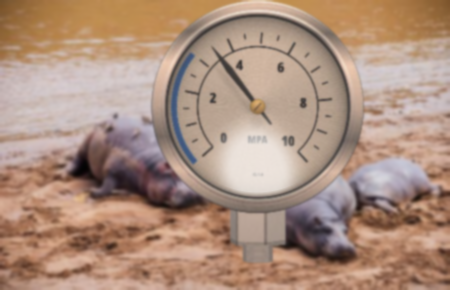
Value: MPa 3.5
